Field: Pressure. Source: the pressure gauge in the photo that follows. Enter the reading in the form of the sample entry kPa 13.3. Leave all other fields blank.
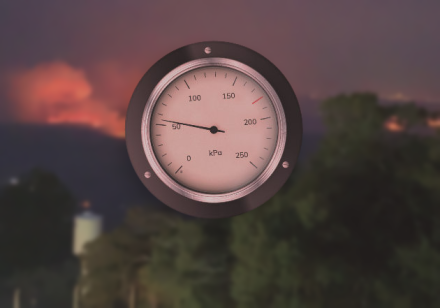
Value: kPa 55
